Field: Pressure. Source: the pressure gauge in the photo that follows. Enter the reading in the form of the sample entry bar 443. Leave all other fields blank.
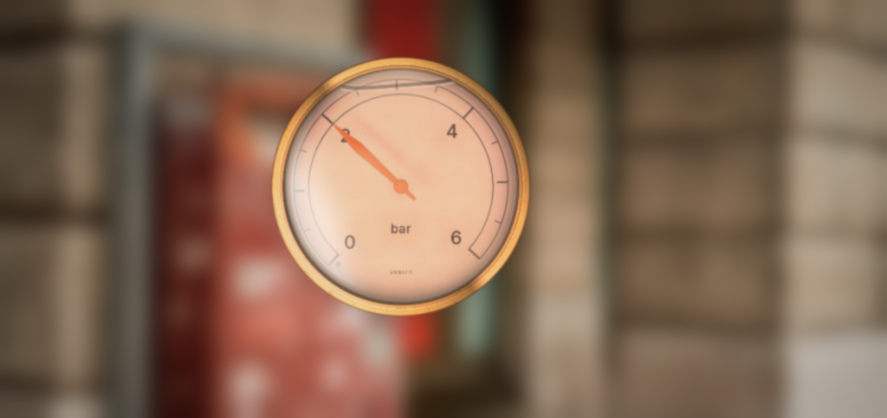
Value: bar 2
